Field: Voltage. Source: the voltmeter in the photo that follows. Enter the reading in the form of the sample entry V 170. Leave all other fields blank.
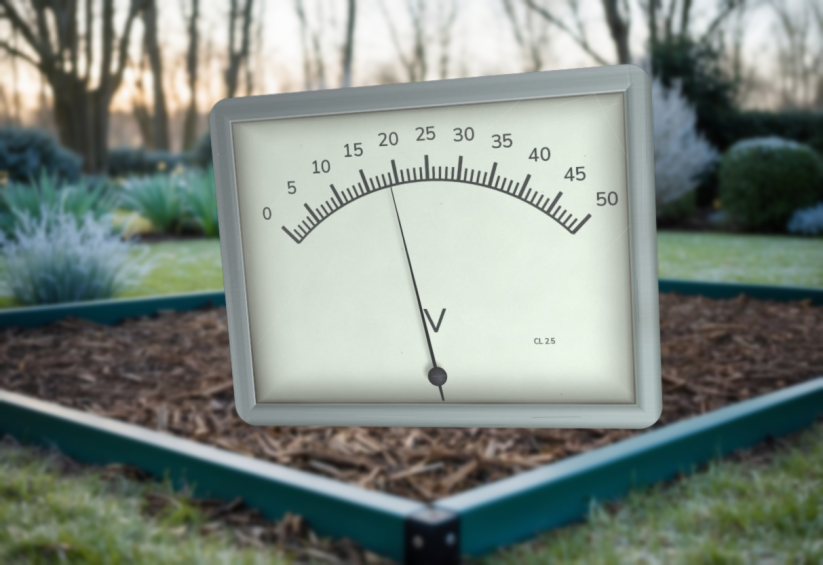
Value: V 19
